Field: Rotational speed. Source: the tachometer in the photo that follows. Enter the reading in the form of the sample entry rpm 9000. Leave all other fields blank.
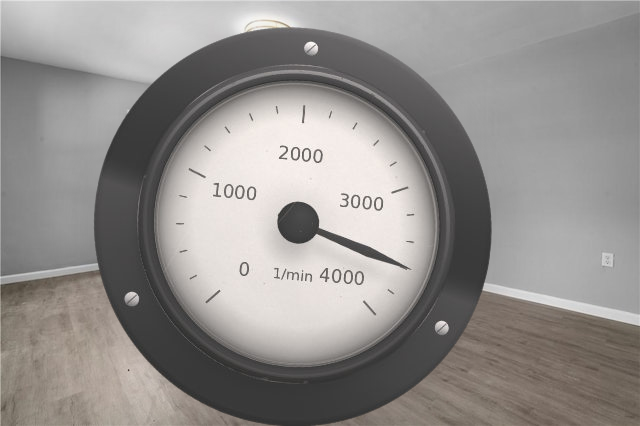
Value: rpm 3600
